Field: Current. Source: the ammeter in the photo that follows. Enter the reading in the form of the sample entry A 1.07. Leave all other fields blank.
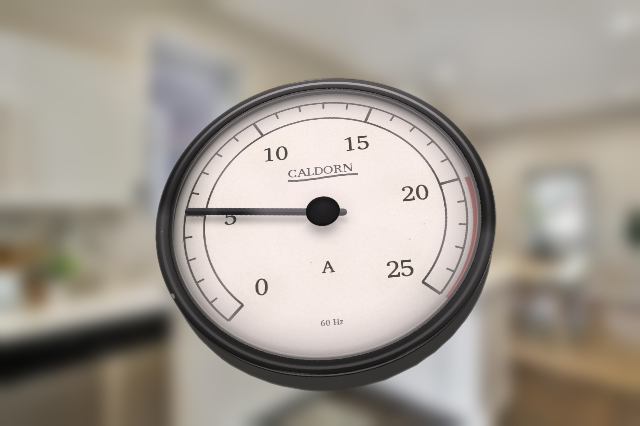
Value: A 5
